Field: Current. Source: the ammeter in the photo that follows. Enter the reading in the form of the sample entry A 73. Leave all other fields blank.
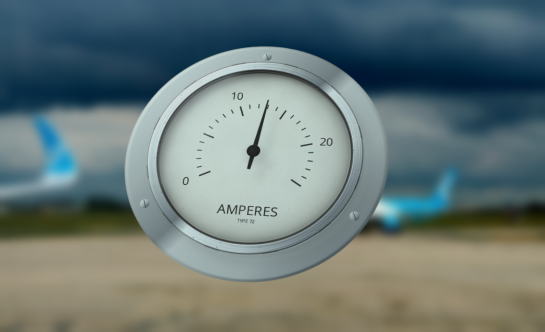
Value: A 13
